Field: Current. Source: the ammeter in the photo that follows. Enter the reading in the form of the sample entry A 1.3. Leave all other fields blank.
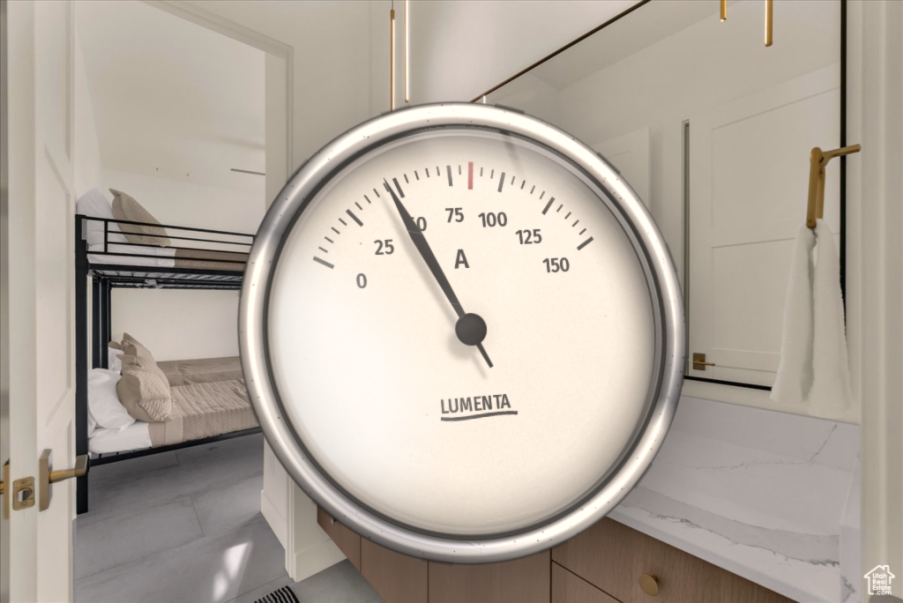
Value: A 45
